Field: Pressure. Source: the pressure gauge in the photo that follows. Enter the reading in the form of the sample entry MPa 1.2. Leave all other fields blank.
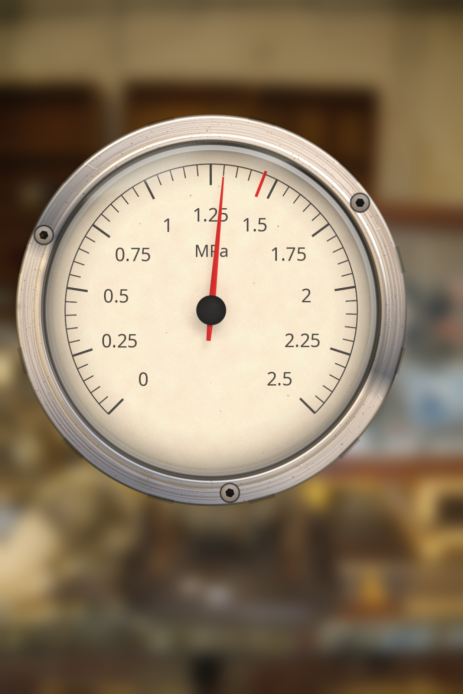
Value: MPa 1.3
